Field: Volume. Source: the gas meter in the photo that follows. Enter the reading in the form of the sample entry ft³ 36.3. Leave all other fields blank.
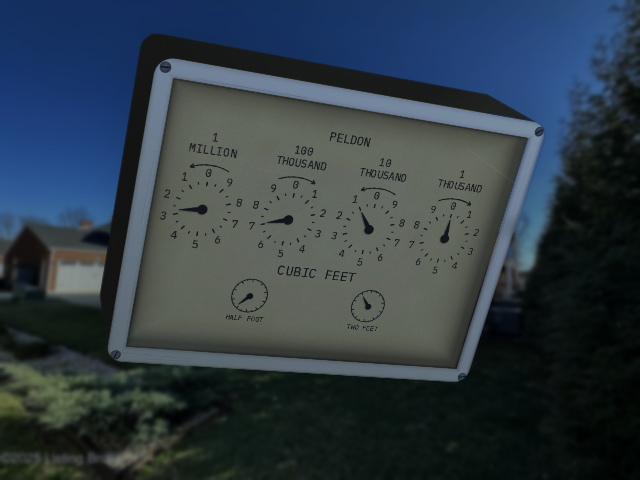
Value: ft³ 271000
